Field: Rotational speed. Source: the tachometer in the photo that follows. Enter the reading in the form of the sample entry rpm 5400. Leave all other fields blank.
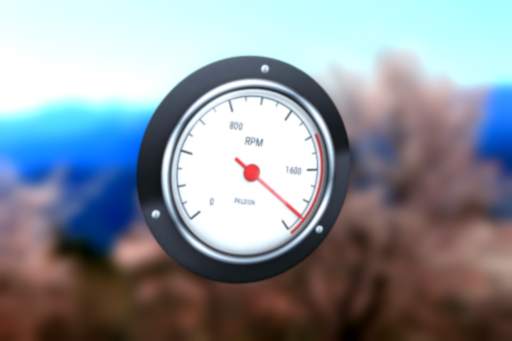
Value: rpm 1900
